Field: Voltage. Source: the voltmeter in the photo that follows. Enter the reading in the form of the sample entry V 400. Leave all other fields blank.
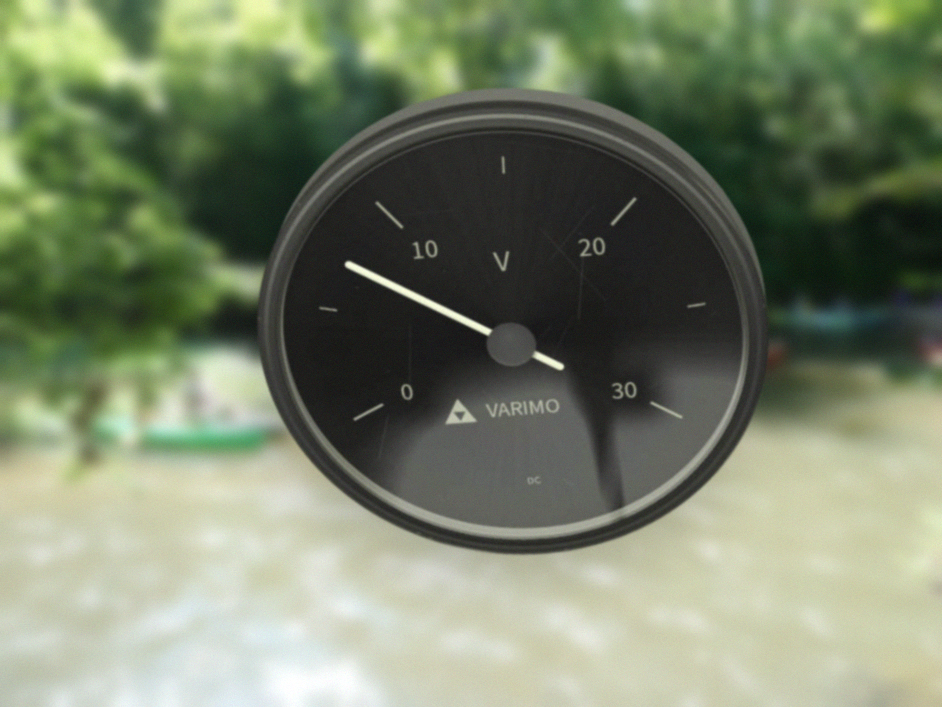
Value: V 7.5
